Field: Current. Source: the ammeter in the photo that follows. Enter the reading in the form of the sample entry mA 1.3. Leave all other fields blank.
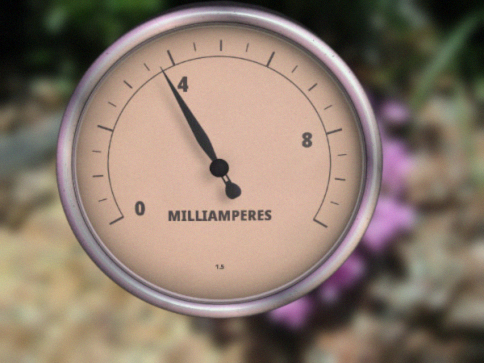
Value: mA 3.75
